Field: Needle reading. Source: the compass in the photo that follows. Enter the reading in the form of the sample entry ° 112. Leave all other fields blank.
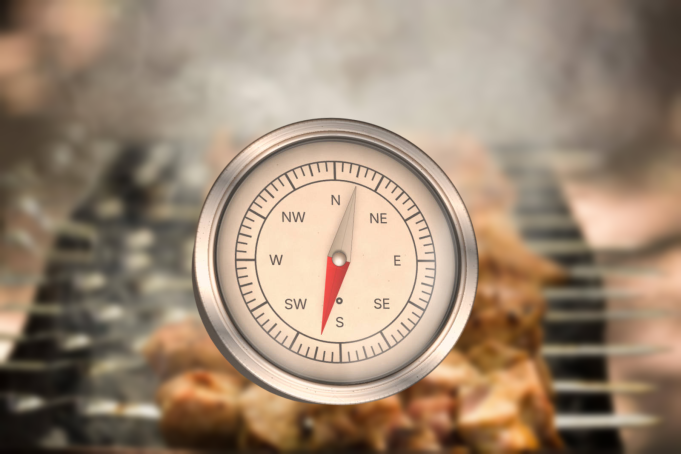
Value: ° 195
